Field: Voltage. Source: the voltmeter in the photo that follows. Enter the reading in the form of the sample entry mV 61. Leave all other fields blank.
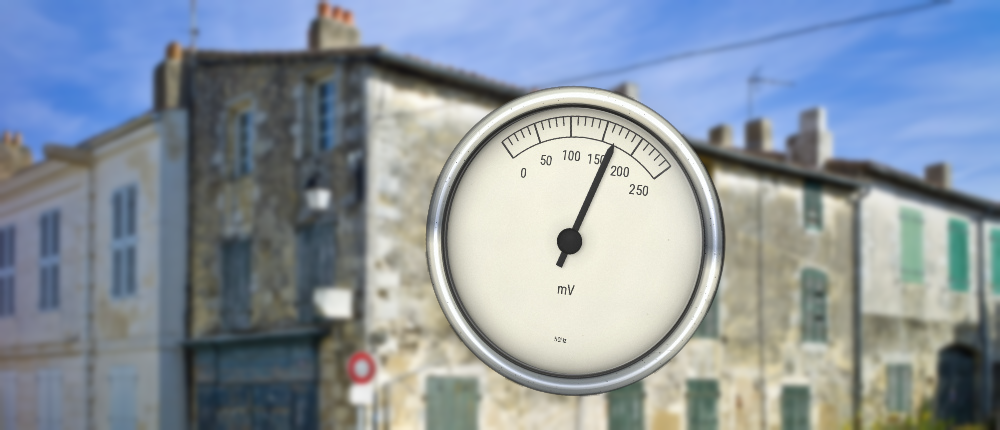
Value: mV 170
